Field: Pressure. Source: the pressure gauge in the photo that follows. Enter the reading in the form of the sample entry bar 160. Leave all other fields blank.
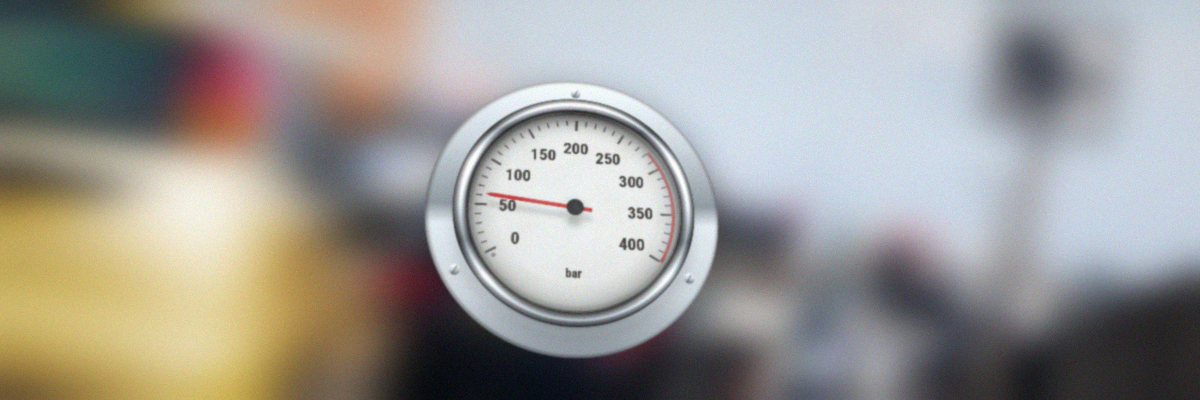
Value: bar 60
